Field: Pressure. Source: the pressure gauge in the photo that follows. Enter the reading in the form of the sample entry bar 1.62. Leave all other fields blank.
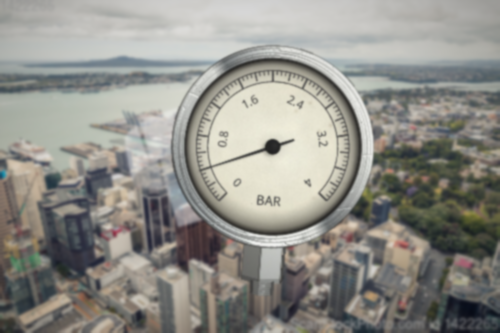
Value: bar 0.4
